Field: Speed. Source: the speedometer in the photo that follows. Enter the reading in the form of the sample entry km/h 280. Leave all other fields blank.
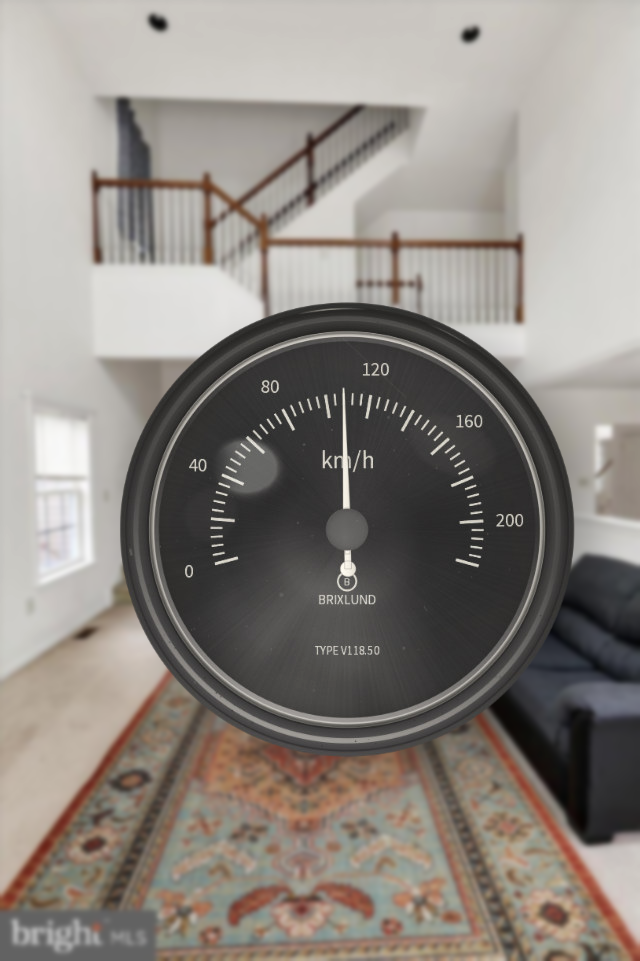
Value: km/h 108
